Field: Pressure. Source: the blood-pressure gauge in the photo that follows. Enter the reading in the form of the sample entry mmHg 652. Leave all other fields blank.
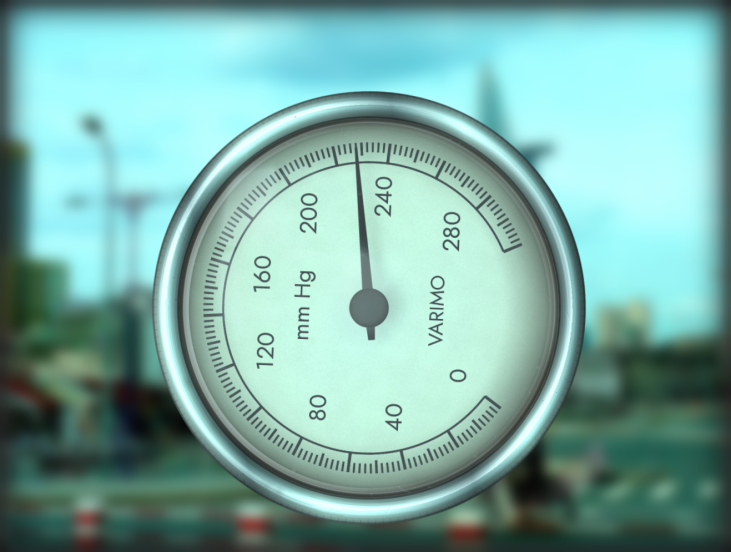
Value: mmHg 228
